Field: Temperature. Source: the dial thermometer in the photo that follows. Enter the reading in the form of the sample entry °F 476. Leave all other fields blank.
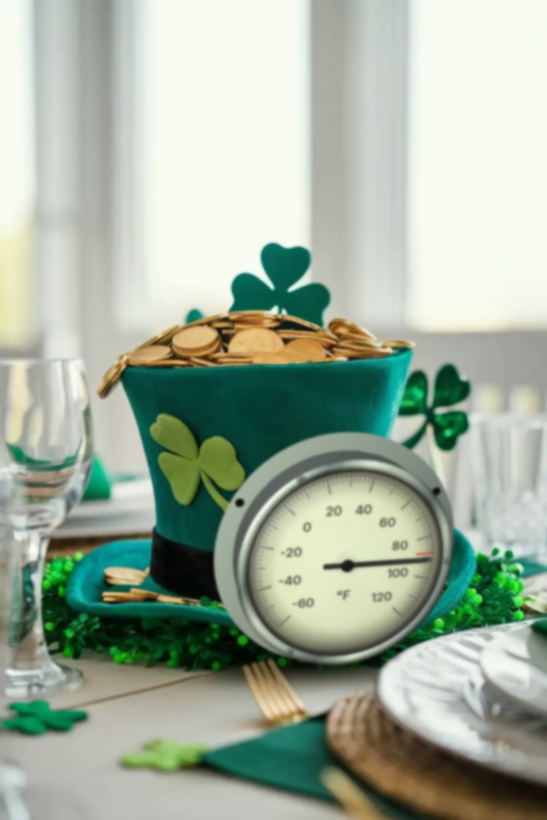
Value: °F 90
